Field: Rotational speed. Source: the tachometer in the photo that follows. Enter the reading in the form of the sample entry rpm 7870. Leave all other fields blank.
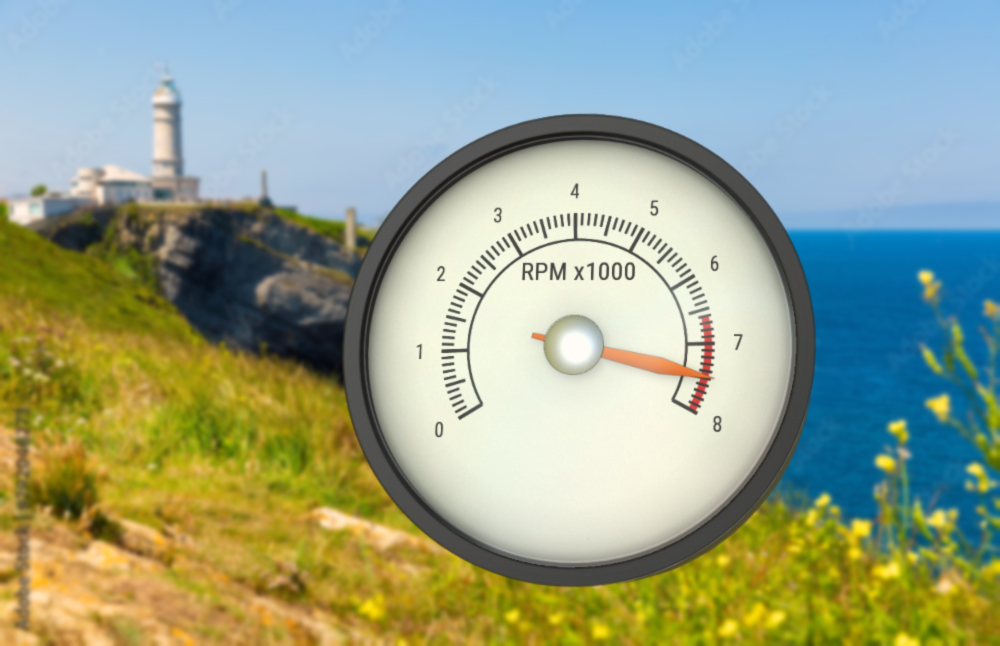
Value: rpm 7500
